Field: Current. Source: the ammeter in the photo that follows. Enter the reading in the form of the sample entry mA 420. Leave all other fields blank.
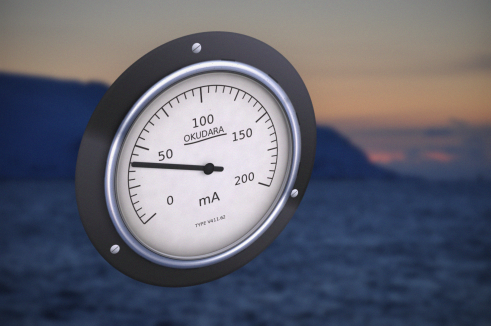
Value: mA 40
